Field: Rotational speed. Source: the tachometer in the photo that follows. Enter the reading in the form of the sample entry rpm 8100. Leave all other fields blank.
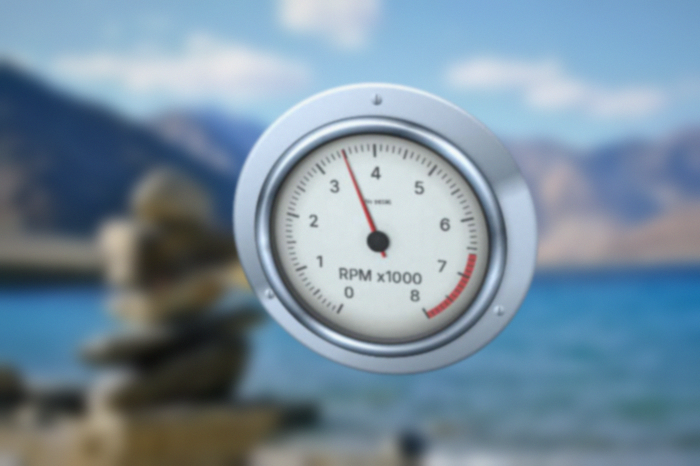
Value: rpm 3500
